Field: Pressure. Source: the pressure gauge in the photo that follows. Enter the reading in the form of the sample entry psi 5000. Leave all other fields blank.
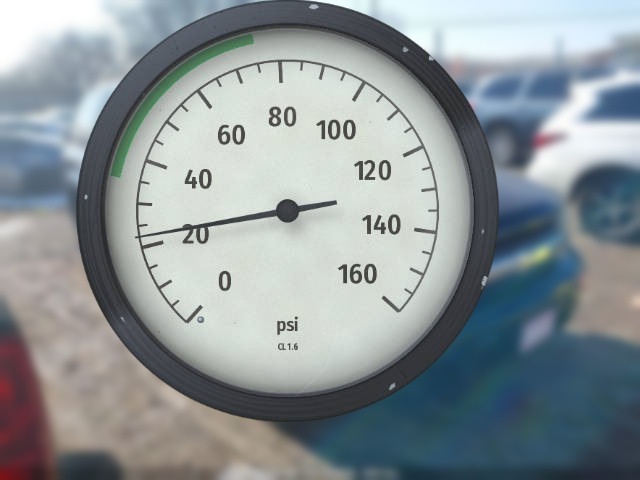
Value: psi 22.5
